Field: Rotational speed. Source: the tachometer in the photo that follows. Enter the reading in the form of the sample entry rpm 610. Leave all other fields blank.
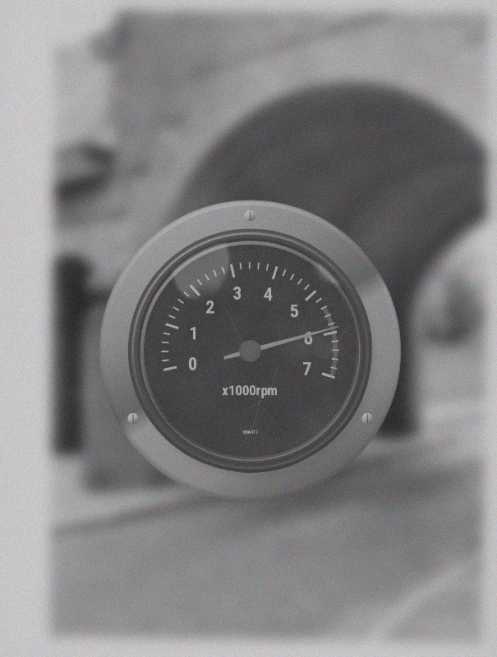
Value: rpm 5900
